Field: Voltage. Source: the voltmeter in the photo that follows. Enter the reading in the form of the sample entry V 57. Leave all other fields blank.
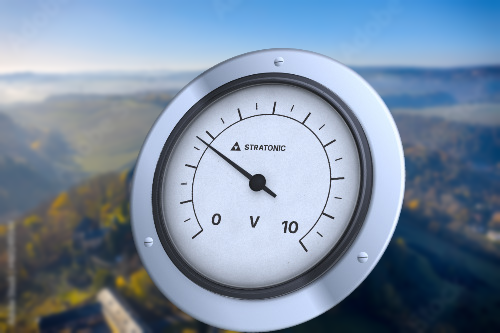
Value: V 2.75
